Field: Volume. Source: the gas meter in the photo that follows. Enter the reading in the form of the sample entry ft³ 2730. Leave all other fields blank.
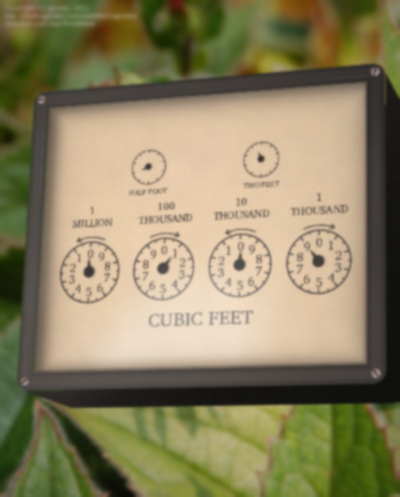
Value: ft³ 9900
